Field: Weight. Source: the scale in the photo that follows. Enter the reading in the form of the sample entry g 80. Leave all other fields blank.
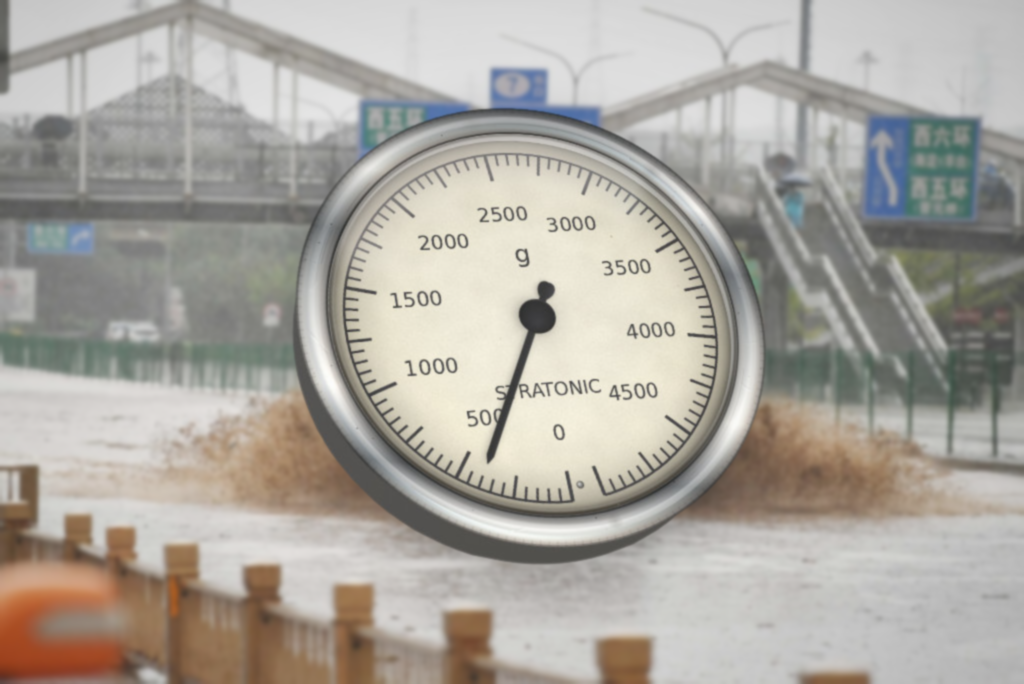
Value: g 400
